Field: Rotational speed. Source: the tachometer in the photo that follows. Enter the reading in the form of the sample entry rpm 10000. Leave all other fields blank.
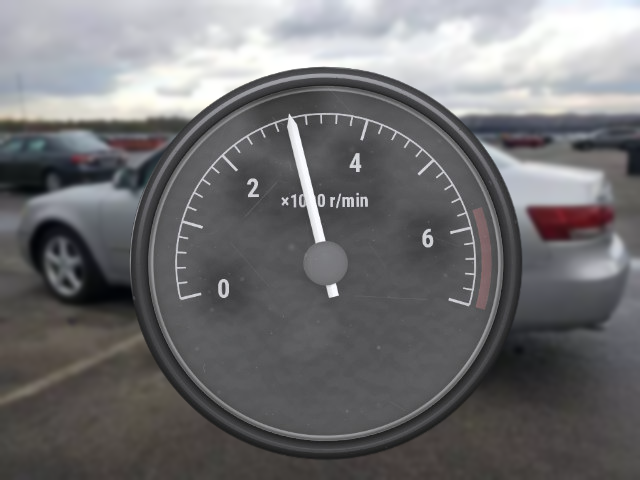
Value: rpm 3000
